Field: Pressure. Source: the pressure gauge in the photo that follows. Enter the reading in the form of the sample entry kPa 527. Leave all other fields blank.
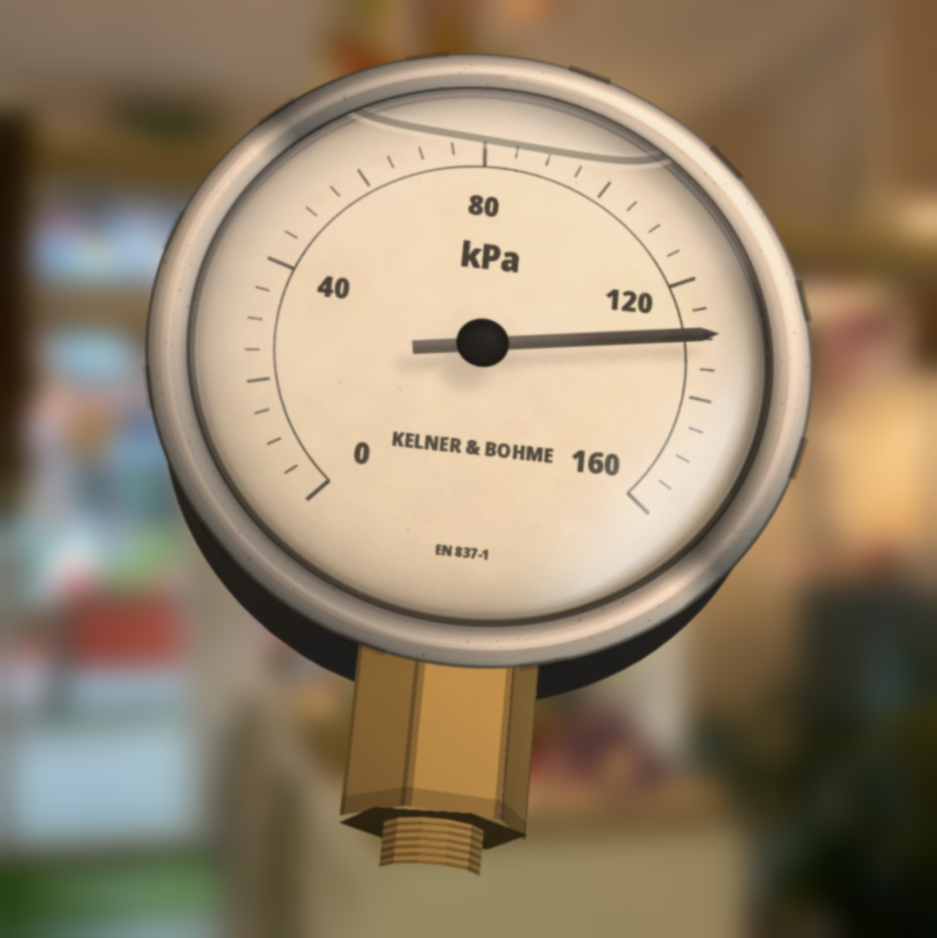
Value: kPa 130
